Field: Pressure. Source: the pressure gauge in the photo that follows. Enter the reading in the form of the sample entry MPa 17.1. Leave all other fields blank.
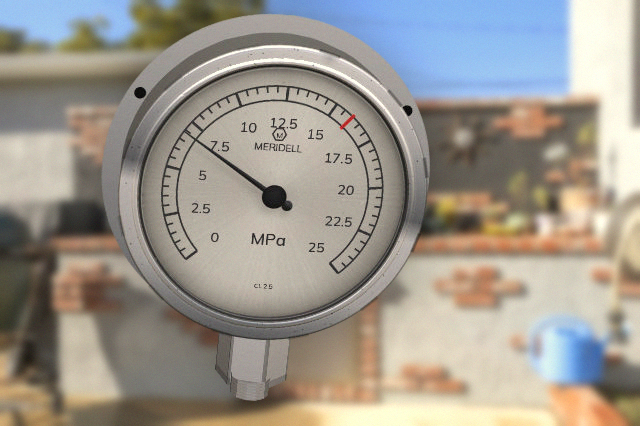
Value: MPa 7
